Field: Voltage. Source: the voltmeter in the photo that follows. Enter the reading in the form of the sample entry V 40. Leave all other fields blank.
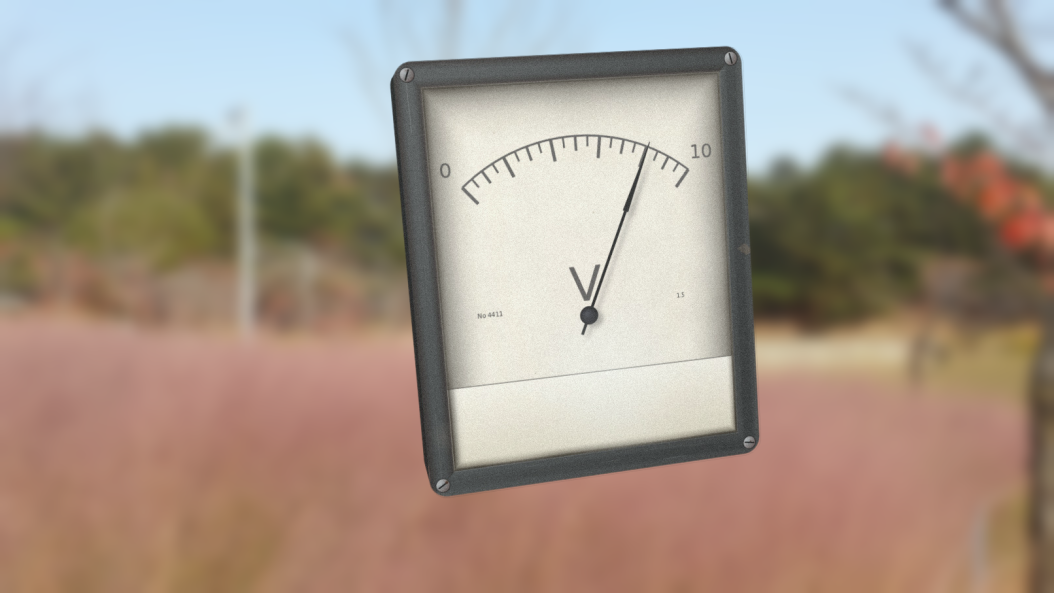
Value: V 8
